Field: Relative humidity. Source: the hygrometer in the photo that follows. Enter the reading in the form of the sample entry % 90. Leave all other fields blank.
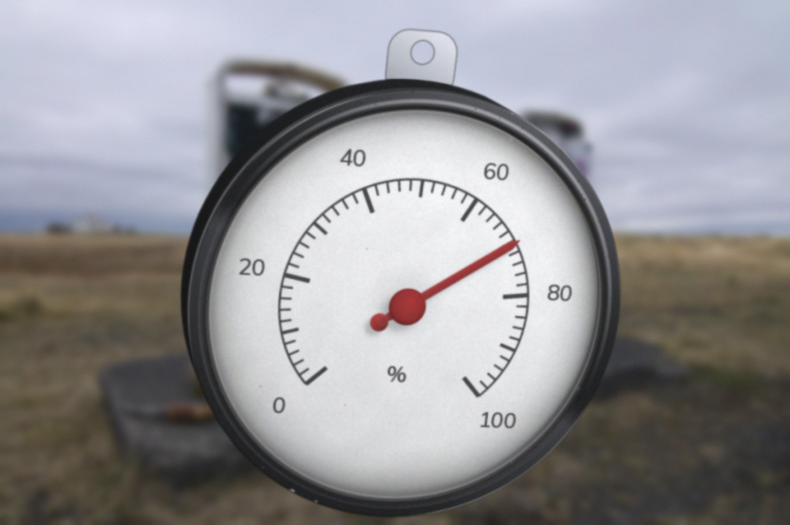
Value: % 70
